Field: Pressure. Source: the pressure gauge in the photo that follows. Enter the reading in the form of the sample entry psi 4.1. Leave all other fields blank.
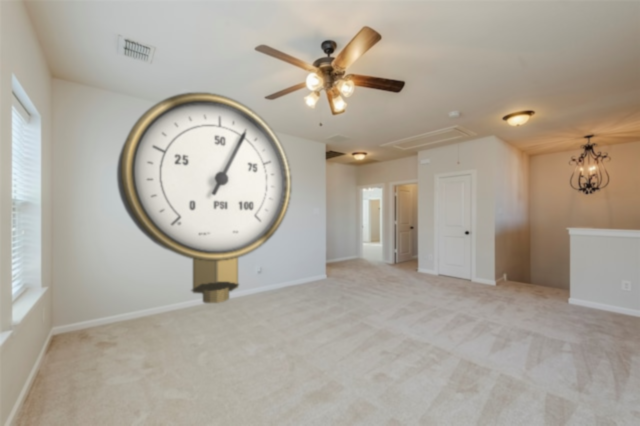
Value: psi 60
